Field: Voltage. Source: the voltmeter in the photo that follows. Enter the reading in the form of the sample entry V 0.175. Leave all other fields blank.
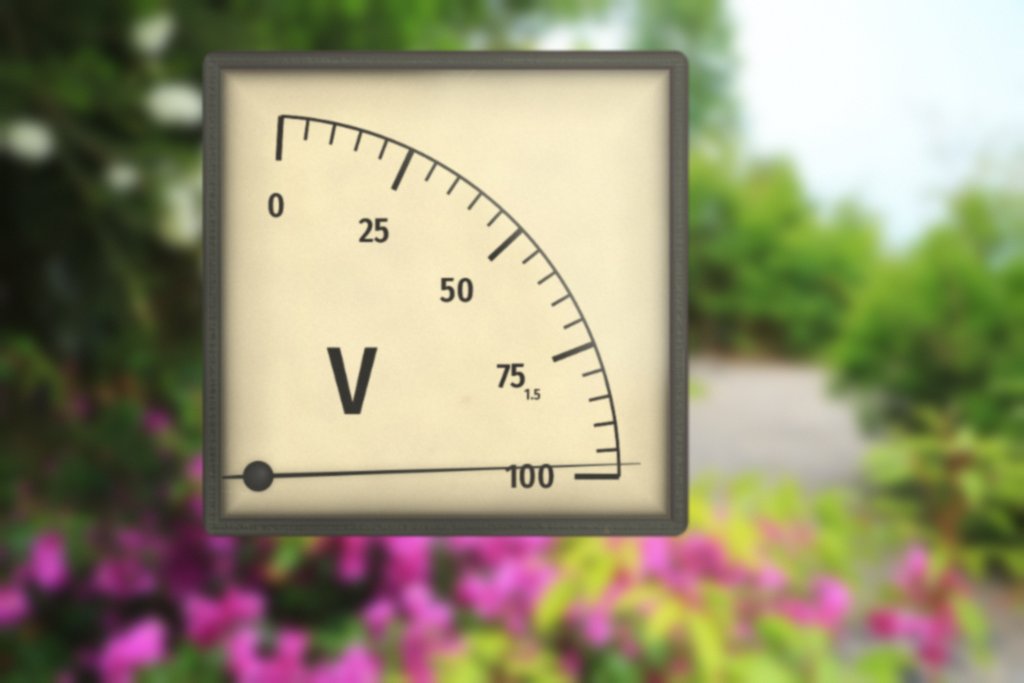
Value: V 97.5
